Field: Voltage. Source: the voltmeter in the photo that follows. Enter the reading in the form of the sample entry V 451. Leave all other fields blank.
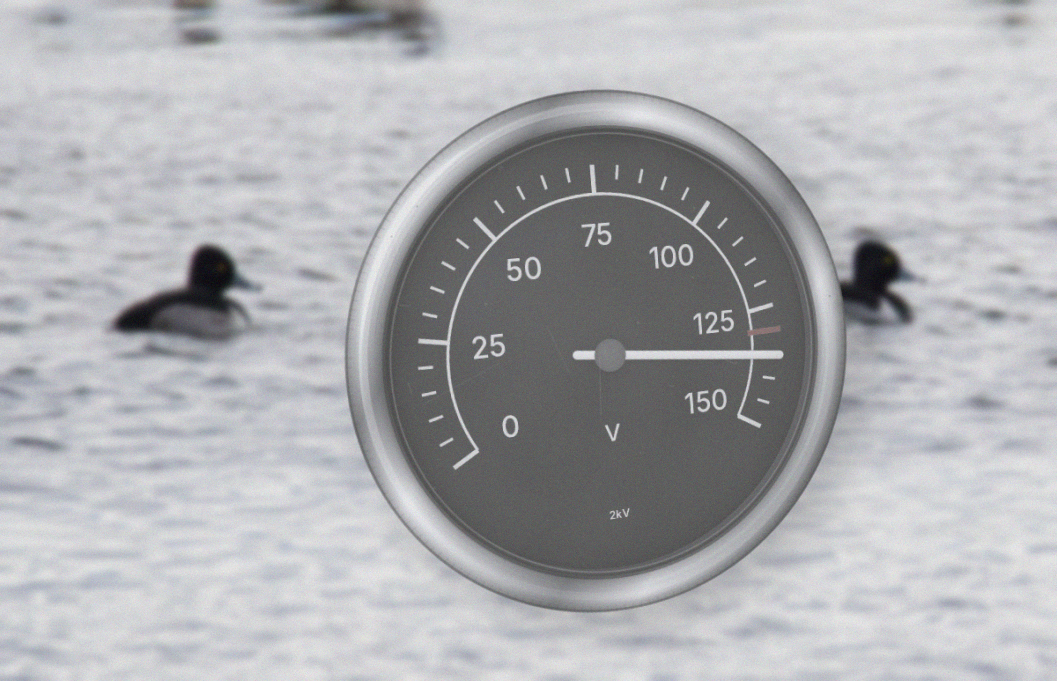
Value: V 135
